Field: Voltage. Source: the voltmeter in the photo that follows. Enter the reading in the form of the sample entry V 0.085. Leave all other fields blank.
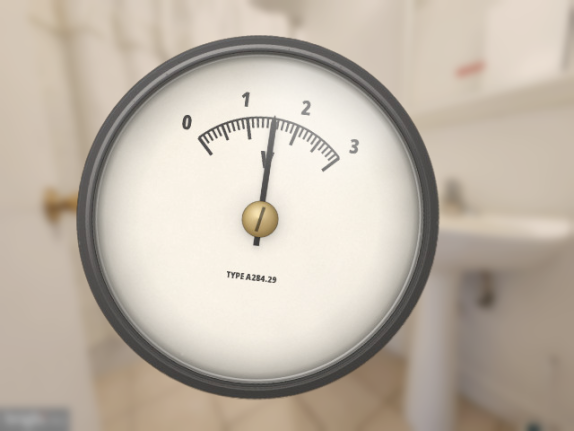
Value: V 1.5
